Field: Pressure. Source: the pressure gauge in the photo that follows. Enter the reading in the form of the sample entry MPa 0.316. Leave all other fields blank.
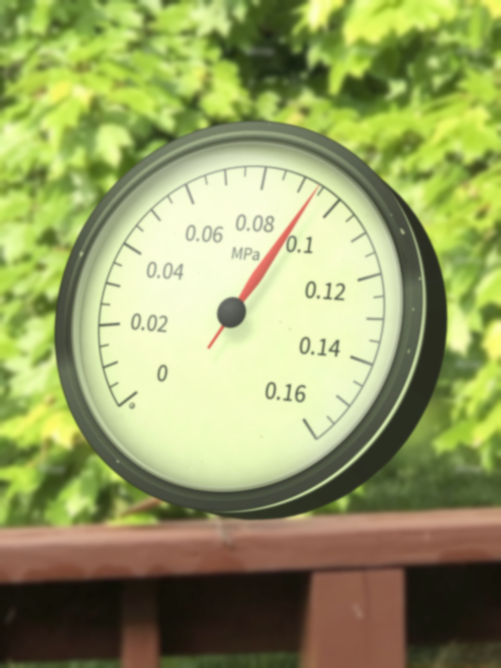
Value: MPa 0.095
